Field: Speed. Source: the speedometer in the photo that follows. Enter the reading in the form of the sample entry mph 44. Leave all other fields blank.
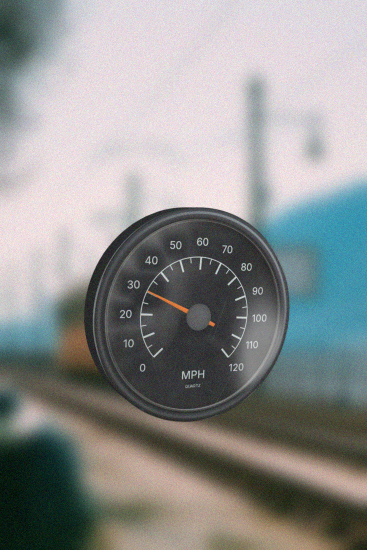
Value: mph 30
